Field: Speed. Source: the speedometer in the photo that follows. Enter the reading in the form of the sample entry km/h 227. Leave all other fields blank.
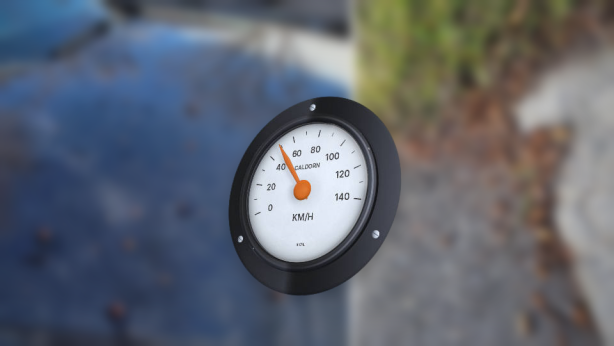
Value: km/h 50
